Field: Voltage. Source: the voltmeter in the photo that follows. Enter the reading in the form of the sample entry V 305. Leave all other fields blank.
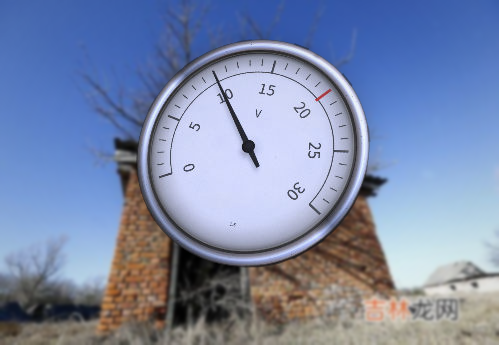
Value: V 10
